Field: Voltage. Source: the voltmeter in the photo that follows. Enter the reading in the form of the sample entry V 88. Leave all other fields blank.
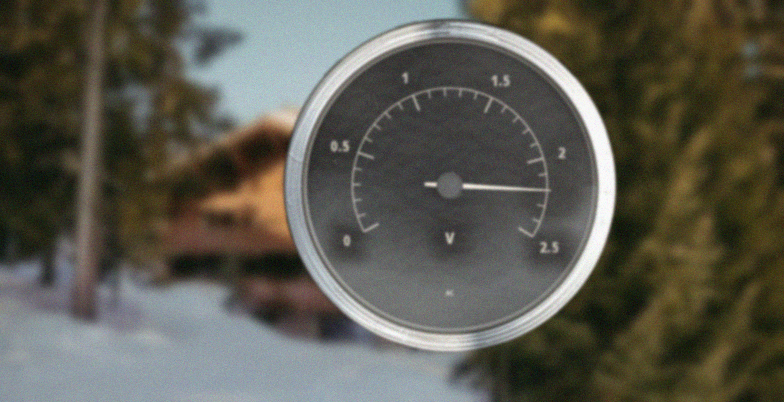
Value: V 2.2
